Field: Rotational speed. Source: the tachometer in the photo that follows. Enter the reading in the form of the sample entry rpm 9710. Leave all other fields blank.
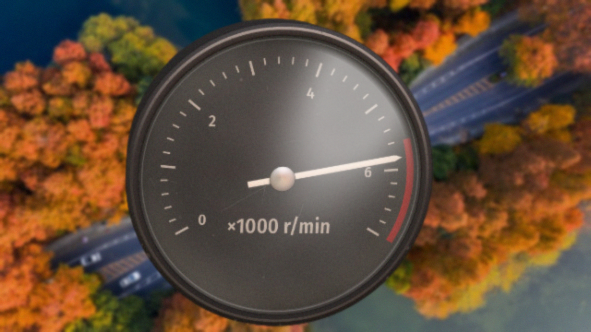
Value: rpm 5800
